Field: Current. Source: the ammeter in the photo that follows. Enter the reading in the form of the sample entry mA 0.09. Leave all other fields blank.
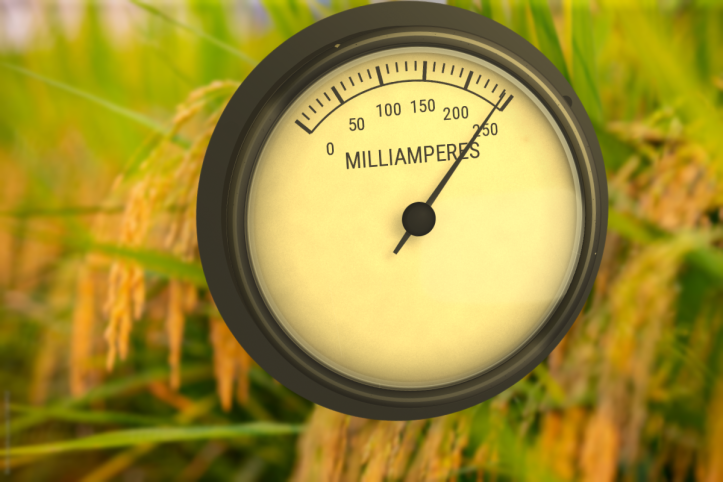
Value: mA 240
